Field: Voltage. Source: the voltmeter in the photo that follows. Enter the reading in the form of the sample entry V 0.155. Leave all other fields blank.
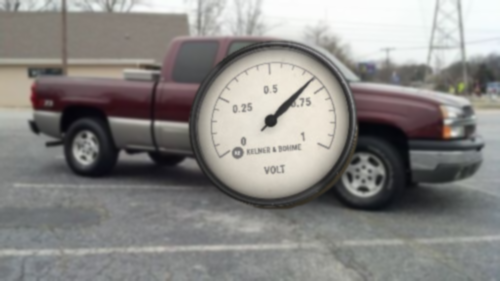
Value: V 0.7
